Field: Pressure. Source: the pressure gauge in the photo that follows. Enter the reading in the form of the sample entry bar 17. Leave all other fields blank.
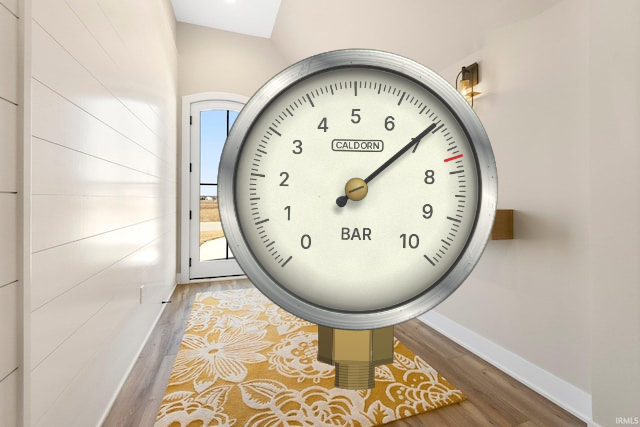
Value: bar 6.9
